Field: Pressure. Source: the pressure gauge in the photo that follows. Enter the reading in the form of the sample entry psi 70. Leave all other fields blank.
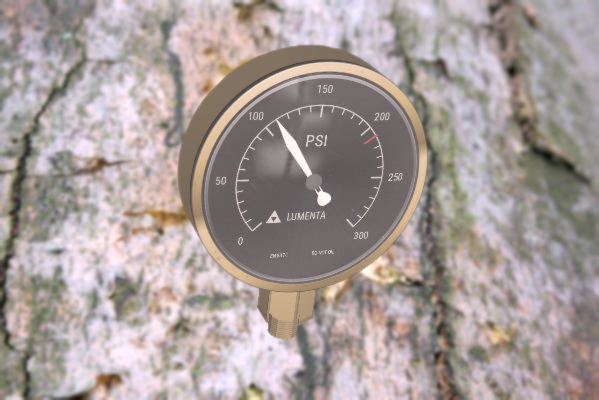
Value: psi 110
